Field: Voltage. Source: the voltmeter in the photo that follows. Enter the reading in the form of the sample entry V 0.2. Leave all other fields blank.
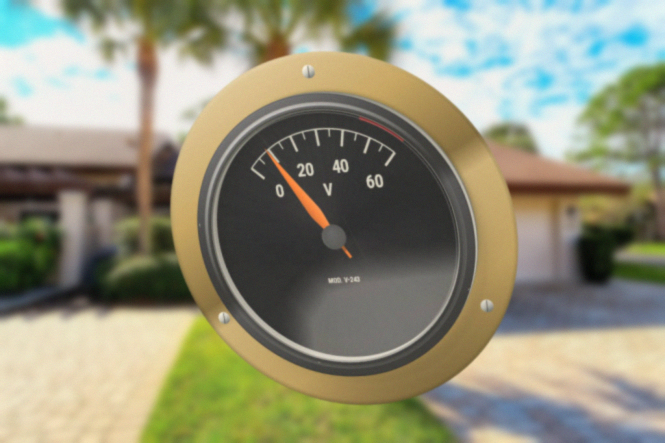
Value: V 10
